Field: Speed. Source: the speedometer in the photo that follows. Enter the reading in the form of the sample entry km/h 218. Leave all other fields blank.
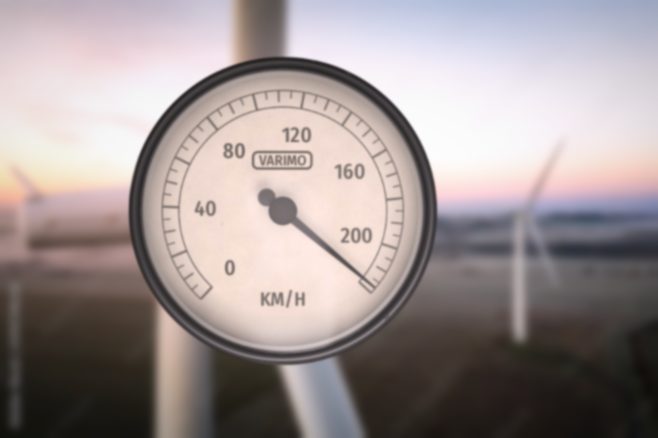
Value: km/h 217.5
